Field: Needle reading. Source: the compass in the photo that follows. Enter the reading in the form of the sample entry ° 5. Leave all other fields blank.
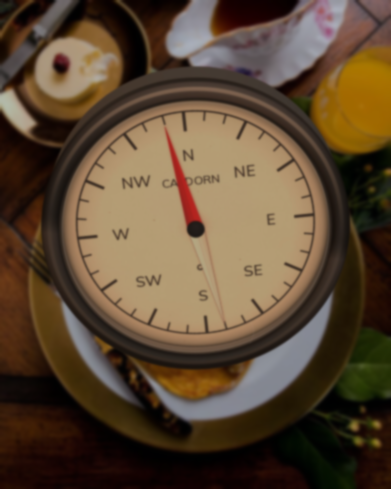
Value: ° 350
